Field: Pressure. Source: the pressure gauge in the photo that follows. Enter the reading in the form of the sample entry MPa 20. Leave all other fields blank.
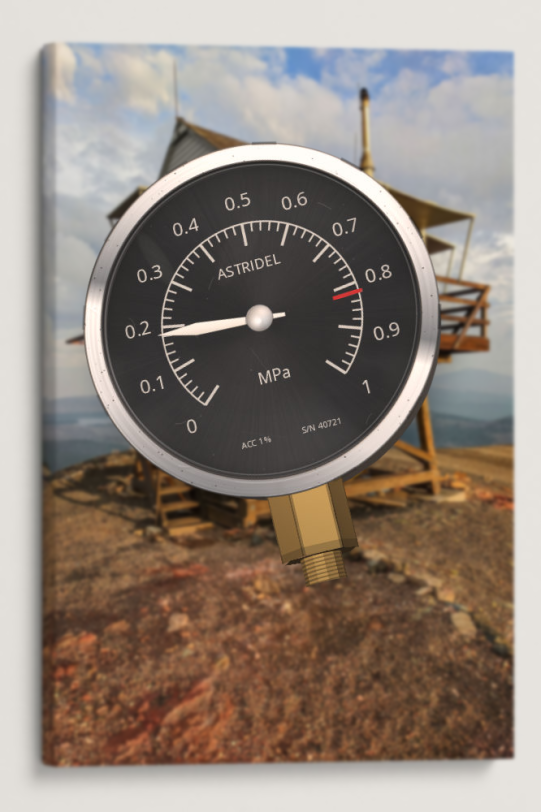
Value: MPa 0.18
